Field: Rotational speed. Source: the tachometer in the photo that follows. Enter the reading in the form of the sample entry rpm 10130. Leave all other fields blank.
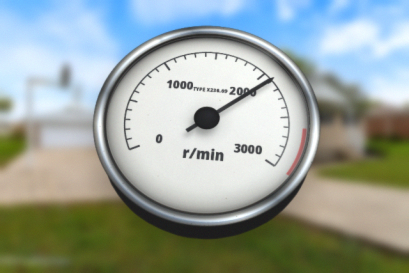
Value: rpm 2100
